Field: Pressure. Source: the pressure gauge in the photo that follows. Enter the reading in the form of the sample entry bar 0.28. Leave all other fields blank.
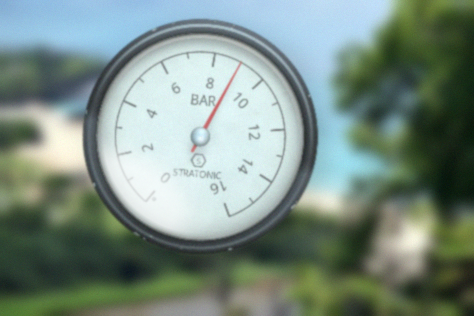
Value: bar 9
